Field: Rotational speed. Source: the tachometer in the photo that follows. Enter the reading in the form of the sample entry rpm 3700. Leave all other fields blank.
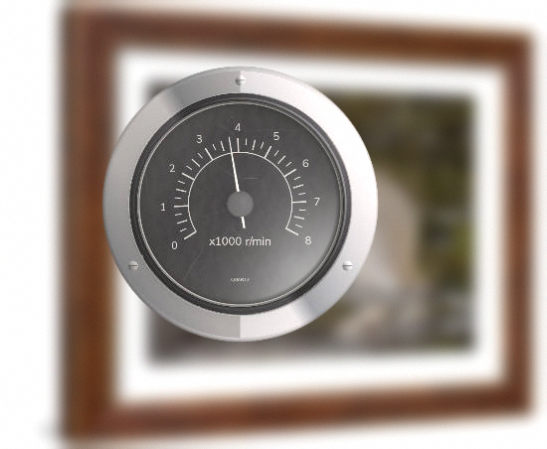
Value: rpm 3750
